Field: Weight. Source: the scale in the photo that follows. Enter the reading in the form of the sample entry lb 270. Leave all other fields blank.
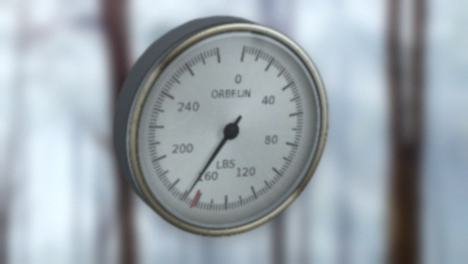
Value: lb 170
